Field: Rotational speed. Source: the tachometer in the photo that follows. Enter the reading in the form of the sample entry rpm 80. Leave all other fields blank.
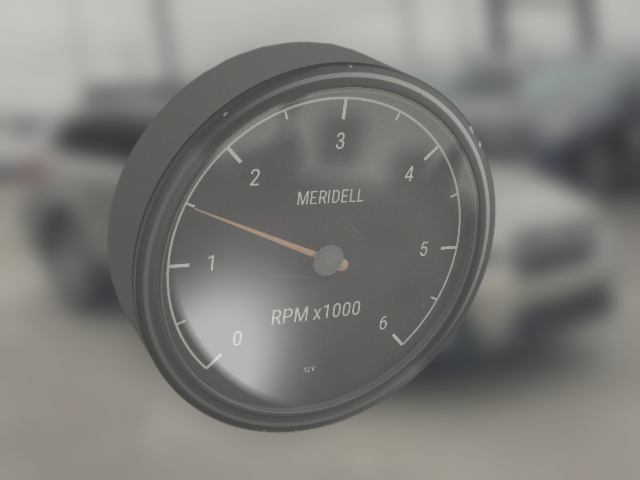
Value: rpm 1500
